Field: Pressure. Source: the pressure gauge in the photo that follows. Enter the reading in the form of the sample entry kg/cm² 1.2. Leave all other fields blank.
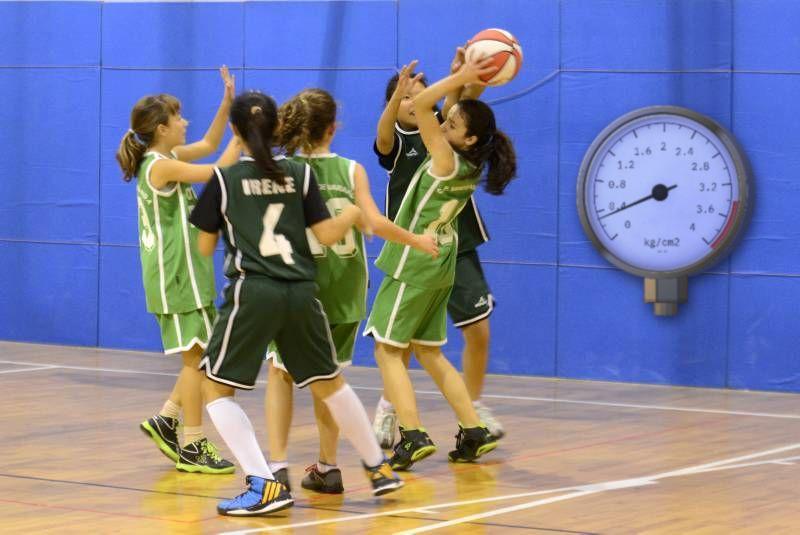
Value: kg/cm² 0.3
